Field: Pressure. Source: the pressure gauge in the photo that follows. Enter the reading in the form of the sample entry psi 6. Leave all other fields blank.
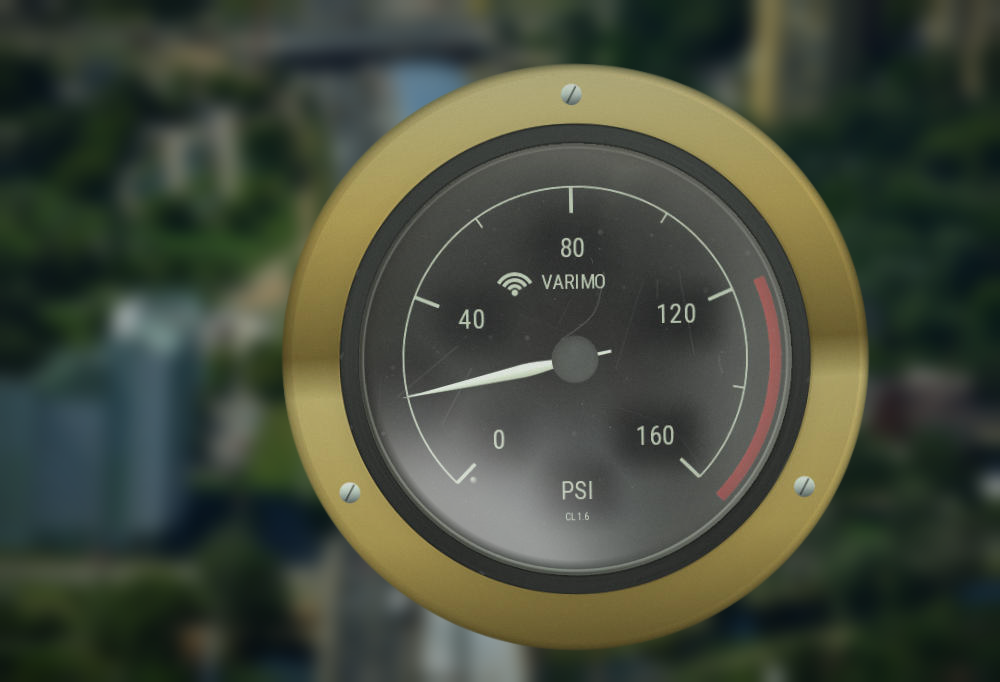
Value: psi 20
